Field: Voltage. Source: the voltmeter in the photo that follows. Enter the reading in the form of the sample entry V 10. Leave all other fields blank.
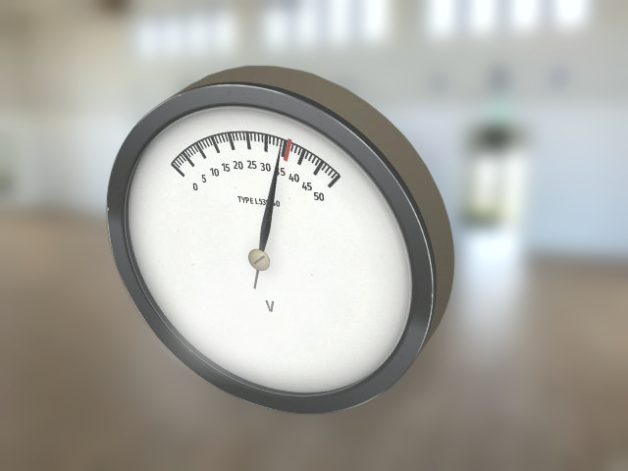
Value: V 35
